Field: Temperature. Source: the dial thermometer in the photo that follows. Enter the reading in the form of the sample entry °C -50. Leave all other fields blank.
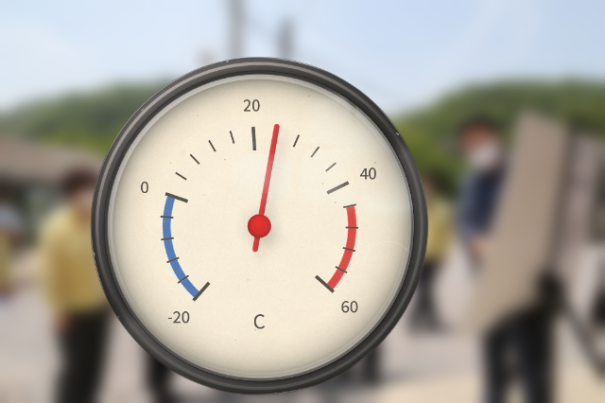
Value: °C 24
